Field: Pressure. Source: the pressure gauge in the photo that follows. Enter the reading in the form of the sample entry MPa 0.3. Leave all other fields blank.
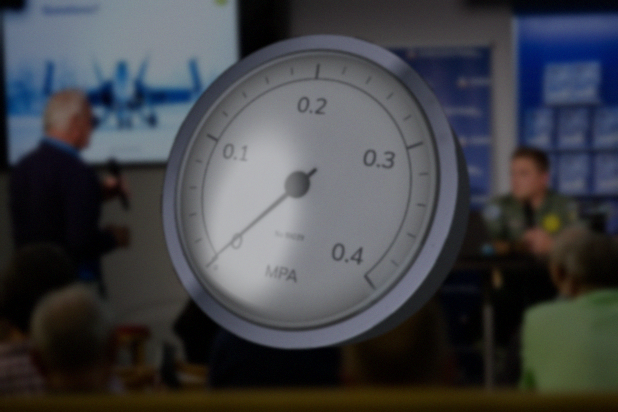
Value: MPa 0
